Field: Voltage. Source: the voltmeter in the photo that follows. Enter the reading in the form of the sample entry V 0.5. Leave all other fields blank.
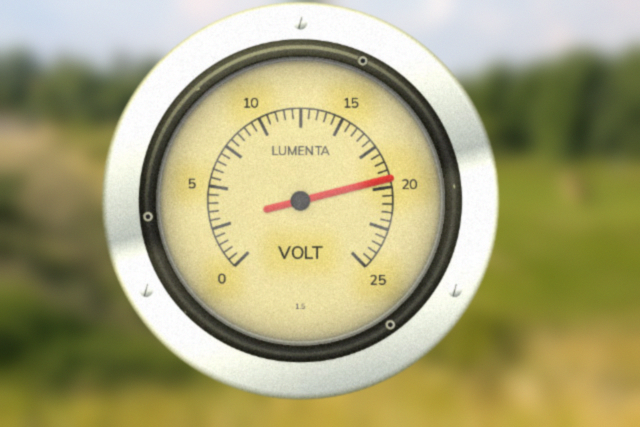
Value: V 19.5
